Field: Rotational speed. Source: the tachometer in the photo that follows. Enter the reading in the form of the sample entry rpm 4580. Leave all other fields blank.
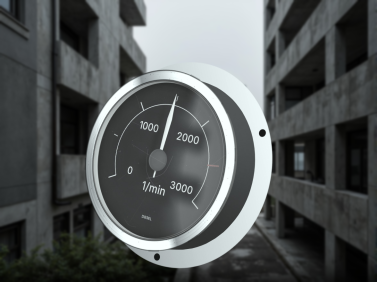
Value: rpm 1500
